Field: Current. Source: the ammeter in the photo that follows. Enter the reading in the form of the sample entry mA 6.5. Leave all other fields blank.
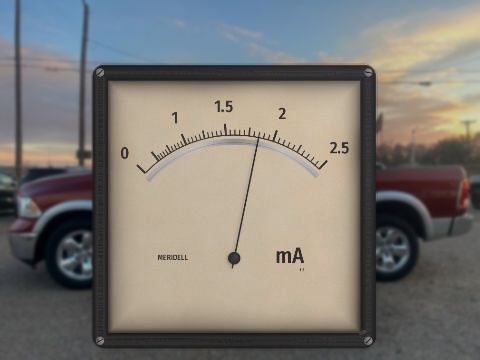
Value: mA 1.85
